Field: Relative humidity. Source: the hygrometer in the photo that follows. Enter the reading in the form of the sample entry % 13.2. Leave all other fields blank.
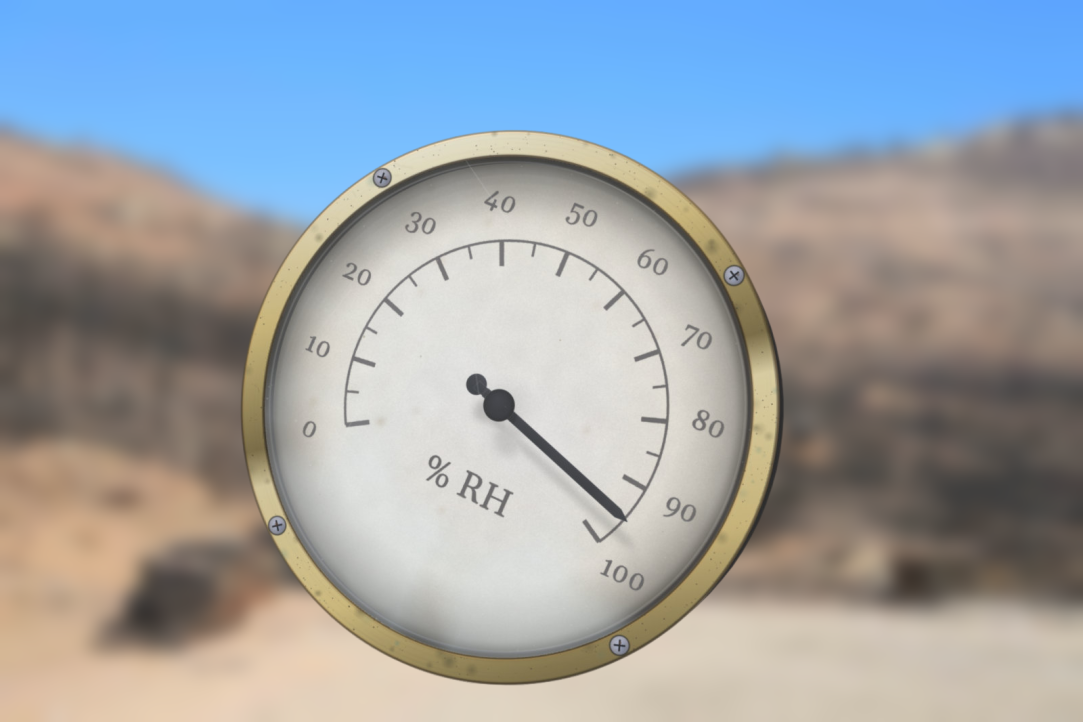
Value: % 95
